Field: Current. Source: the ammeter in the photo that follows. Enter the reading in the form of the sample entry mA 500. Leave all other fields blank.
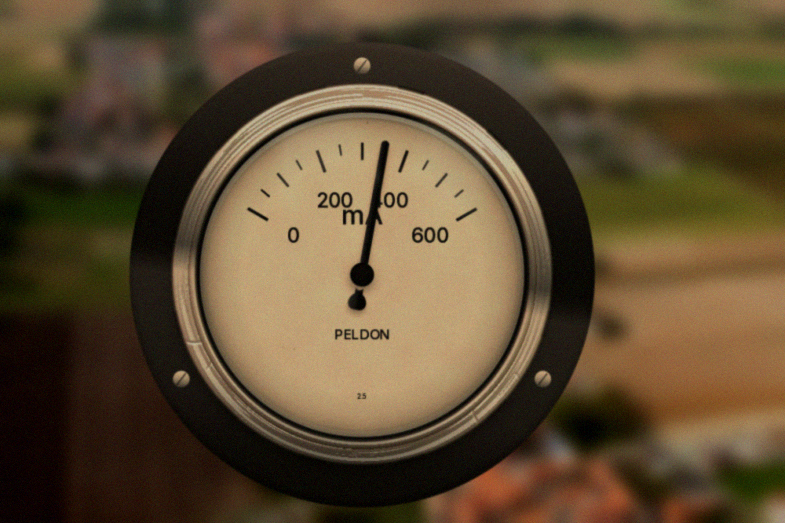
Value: mA 350
